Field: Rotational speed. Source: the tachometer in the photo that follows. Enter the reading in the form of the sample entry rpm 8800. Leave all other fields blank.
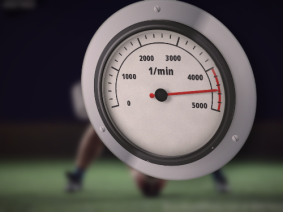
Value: rpm 4500
